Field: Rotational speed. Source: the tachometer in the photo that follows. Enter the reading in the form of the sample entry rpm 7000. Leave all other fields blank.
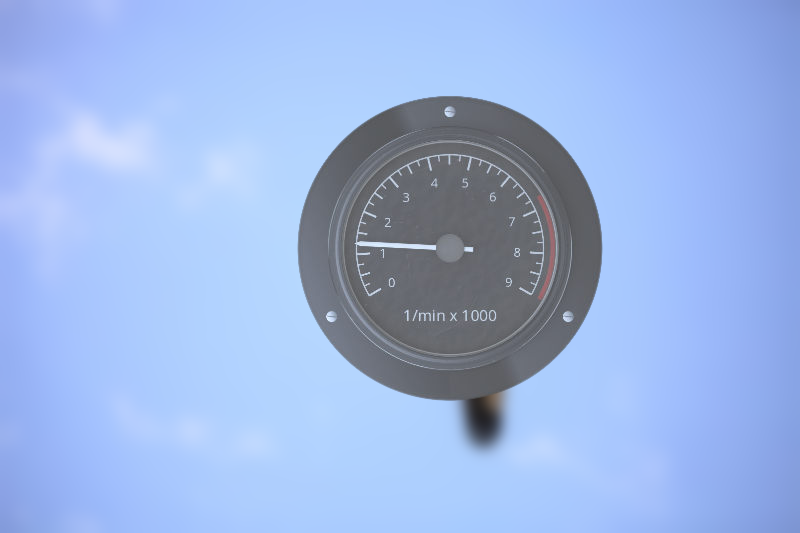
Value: rpm 1250
